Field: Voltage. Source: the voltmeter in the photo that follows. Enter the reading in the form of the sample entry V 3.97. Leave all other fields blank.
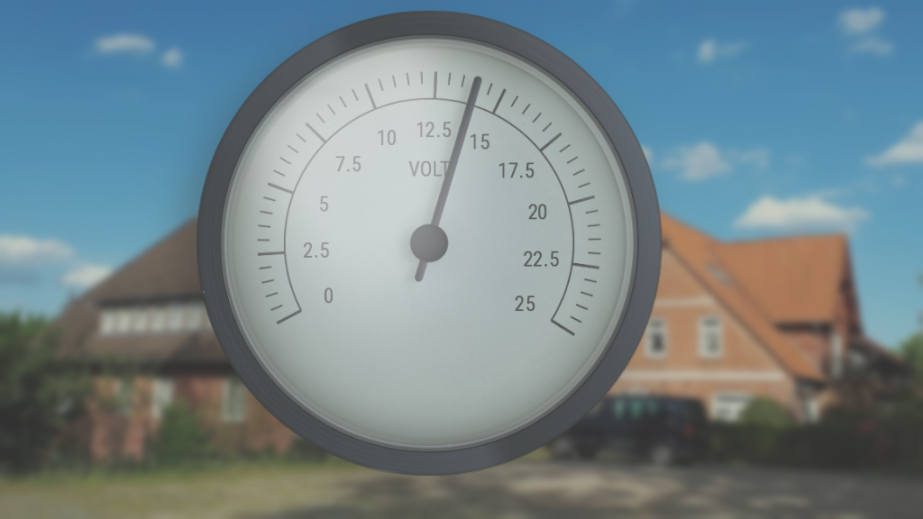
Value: V 14
